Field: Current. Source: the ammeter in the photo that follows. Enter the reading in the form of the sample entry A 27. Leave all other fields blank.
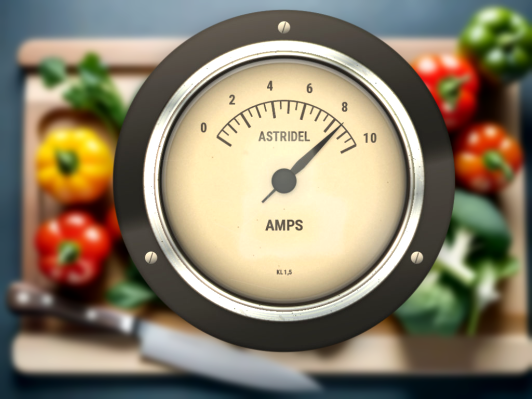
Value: A 8.5
